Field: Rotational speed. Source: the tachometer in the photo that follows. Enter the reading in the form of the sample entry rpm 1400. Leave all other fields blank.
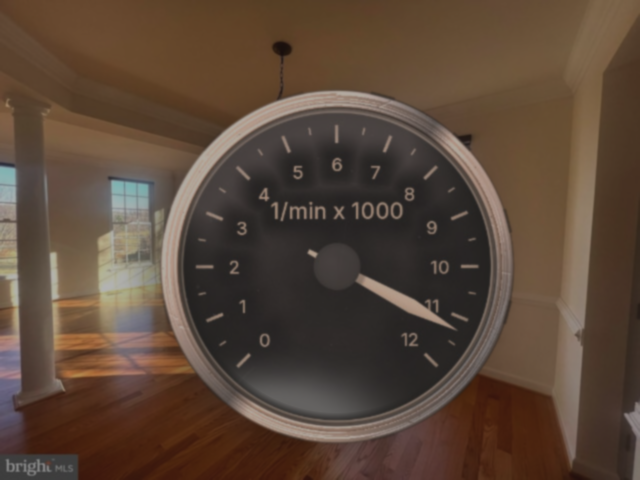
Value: rpm 11250
